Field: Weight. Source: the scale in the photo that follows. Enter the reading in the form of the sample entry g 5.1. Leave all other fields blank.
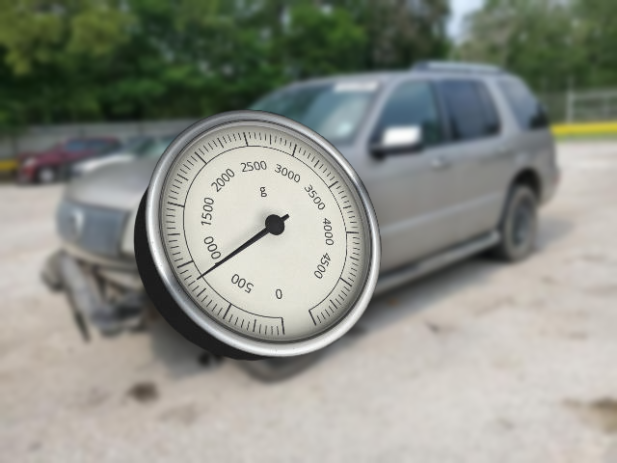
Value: g 850
